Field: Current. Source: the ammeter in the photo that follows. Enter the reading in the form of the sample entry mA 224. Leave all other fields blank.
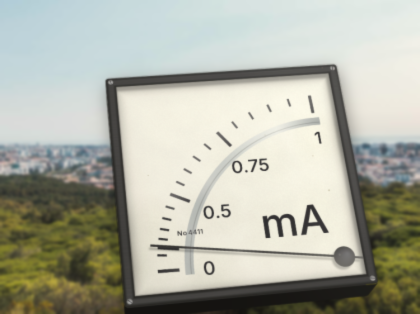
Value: mA 0.25
